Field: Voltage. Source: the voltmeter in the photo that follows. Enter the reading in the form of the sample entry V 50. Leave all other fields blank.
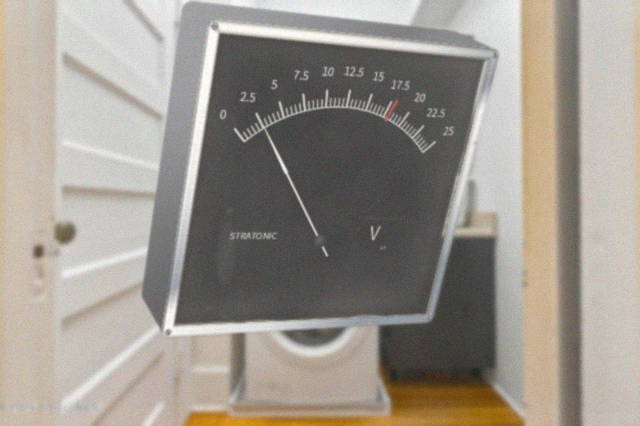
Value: V 2.5
